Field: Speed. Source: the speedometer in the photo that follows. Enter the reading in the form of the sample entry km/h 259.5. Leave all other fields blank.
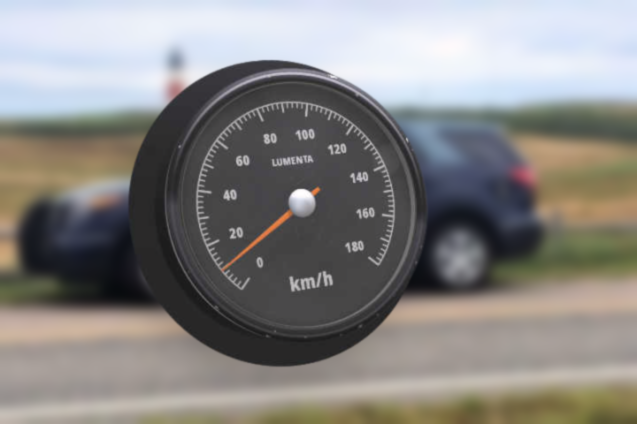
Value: km/h 10
